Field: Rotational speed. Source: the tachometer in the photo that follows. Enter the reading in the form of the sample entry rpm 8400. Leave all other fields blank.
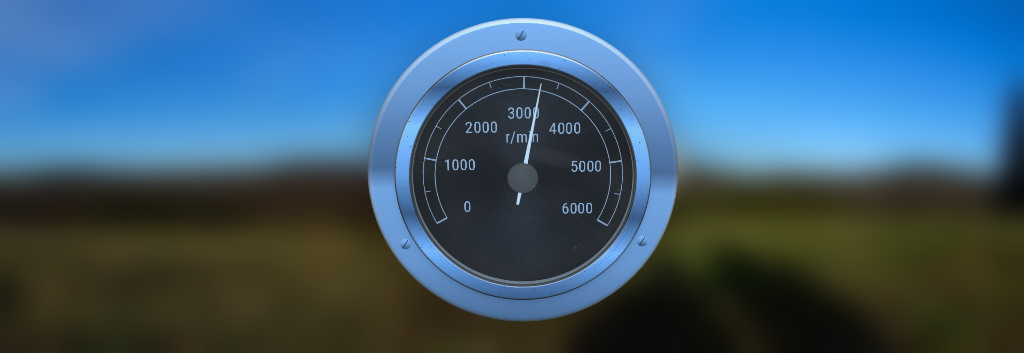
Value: rpm 3250
